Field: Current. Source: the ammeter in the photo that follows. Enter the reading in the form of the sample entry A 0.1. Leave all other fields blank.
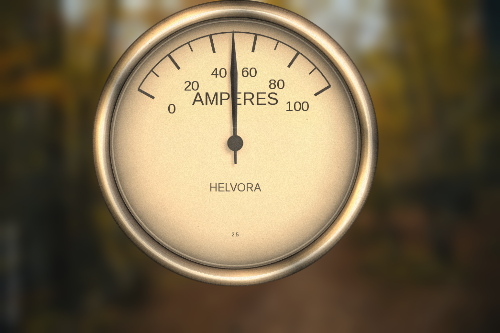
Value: A 50
